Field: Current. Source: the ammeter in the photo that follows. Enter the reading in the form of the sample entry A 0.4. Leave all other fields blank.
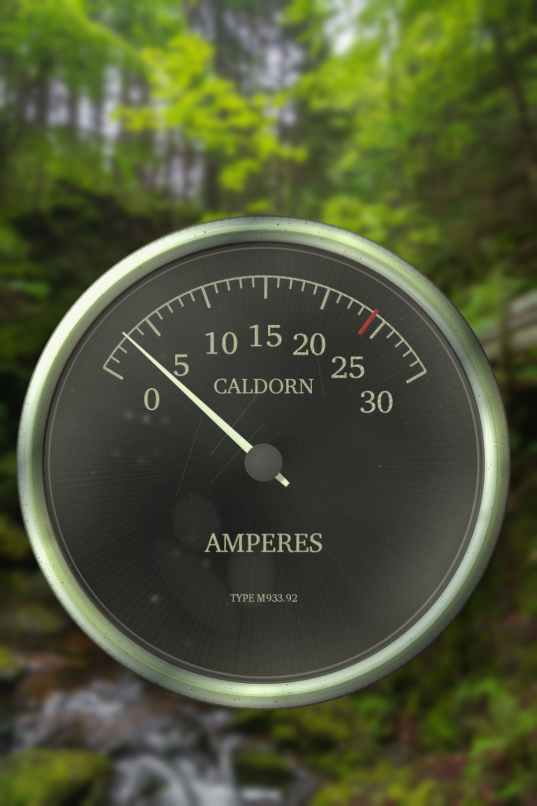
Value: A 3
